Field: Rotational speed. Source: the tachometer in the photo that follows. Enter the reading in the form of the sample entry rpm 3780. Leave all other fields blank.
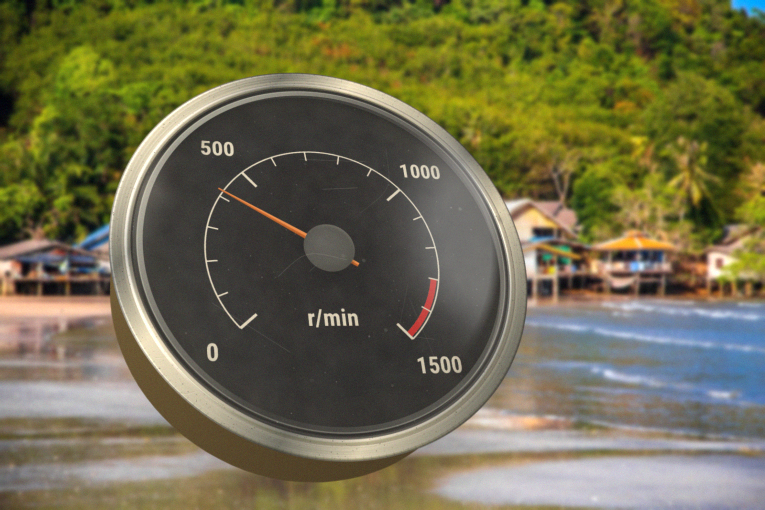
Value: rpm 400
